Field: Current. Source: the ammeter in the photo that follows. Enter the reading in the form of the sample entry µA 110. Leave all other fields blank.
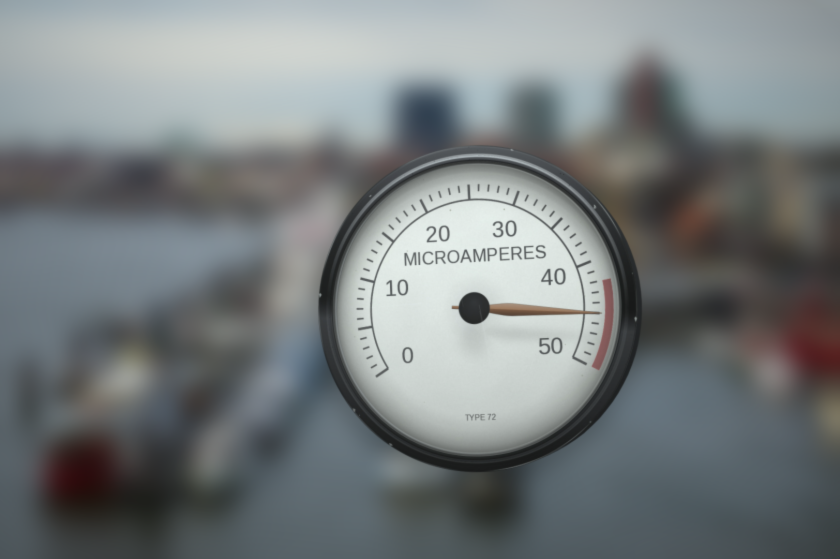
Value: µA 45
